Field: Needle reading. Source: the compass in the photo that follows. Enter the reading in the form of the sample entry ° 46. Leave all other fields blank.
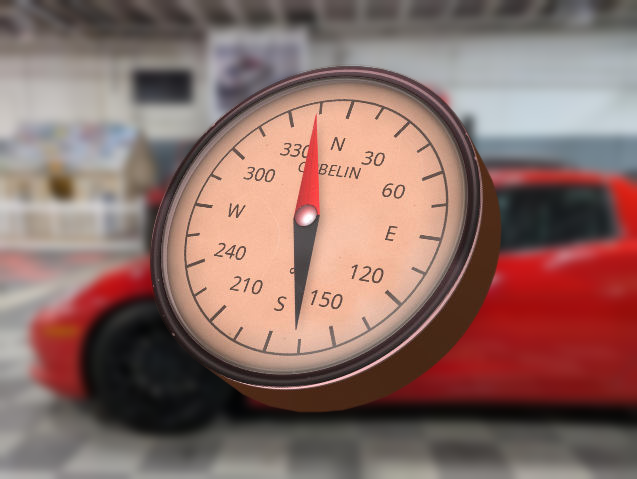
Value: ° 345
